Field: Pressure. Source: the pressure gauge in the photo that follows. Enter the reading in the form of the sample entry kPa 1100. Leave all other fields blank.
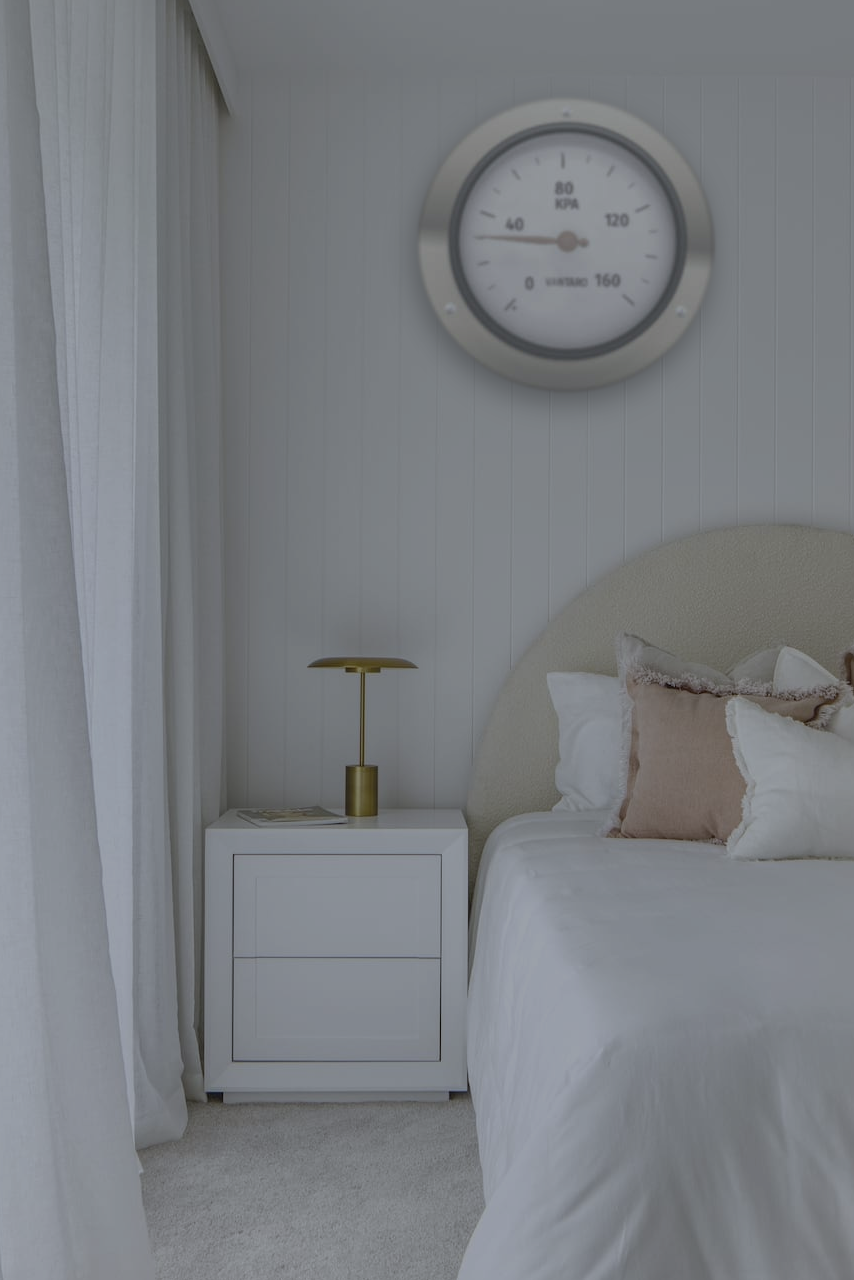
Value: kPa 30
